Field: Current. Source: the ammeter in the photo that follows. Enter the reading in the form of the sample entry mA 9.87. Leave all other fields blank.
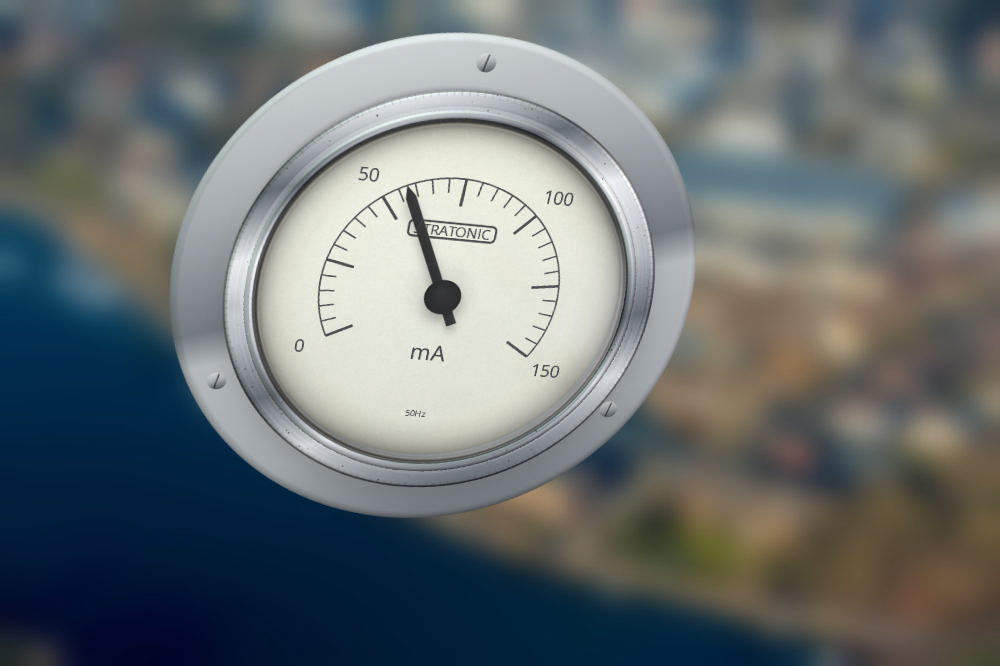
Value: mA 57.5
